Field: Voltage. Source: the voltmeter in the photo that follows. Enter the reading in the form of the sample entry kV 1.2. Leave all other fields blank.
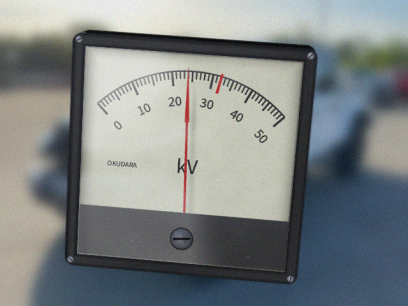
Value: kV 24
